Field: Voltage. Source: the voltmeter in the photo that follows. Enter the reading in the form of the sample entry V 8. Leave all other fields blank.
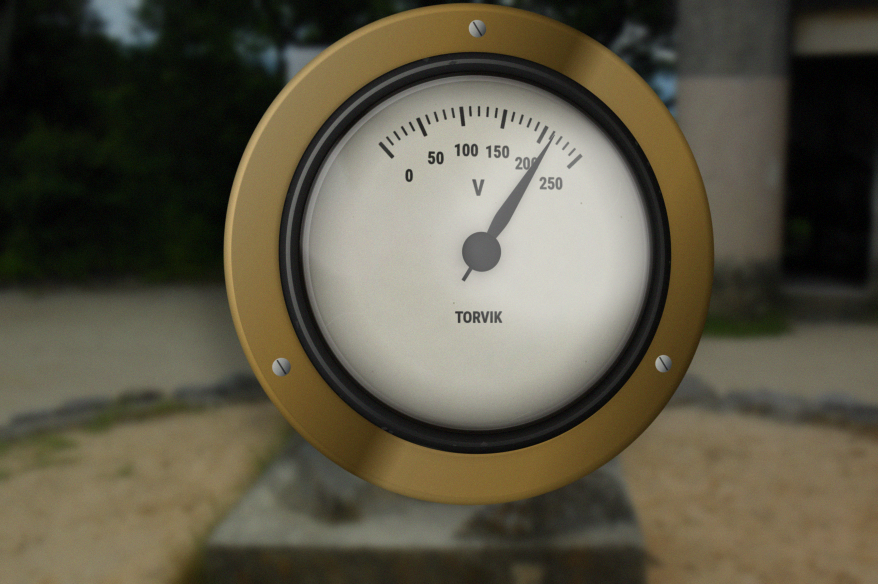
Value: V 210
